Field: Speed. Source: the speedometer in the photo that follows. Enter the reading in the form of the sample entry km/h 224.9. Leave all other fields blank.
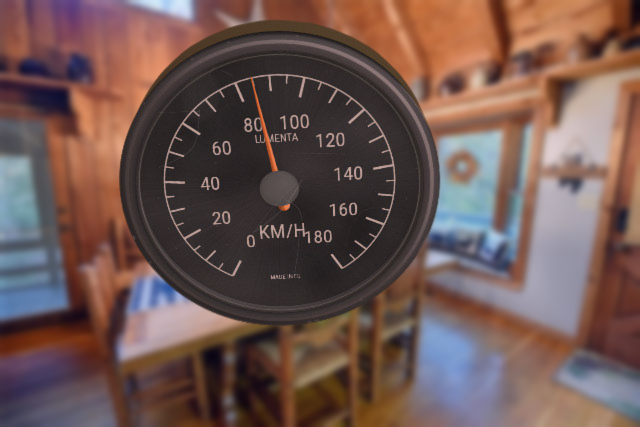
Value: km/h 85
